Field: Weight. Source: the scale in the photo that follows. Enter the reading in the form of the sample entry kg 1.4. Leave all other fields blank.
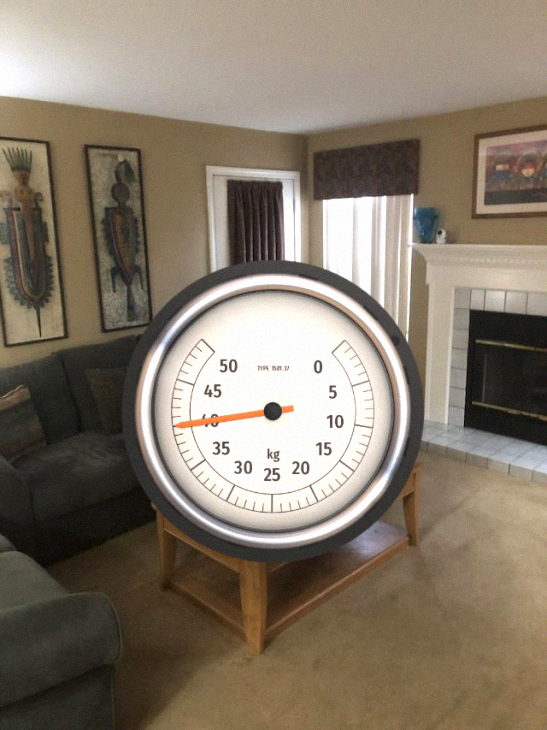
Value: kg 40
